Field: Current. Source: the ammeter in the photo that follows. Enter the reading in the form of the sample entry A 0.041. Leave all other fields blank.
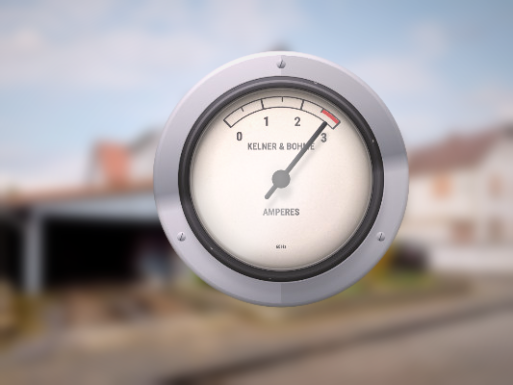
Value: A 2.75
